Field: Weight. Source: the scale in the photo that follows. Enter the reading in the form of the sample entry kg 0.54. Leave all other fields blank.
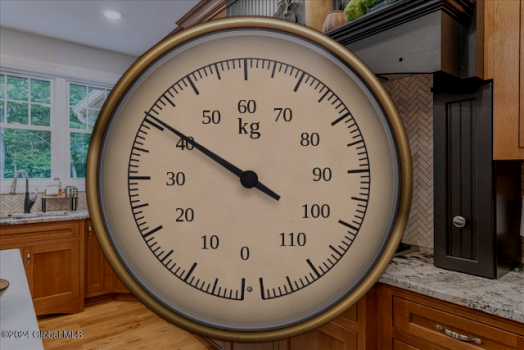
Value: kg 41
